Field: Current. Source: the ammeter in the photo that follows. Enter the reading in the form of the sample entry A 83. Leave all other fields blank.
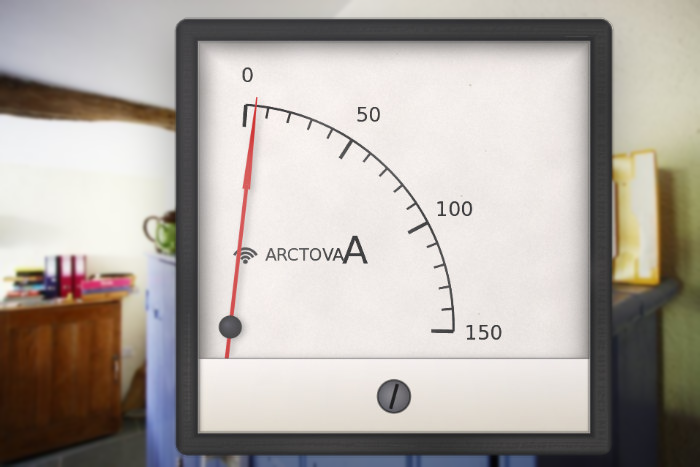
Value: A 5
